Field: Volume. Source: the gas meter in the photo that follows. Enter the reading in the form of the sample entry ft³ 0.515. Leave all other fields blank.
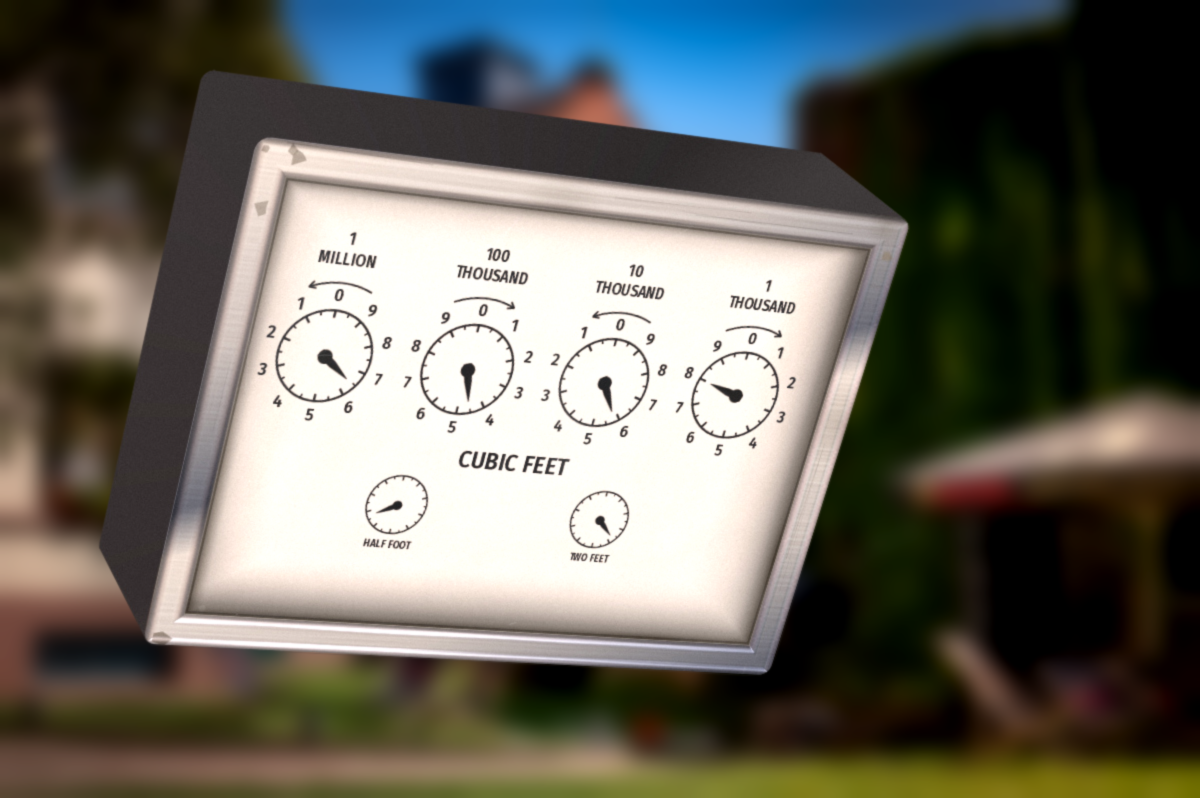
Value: ft³ 645800
